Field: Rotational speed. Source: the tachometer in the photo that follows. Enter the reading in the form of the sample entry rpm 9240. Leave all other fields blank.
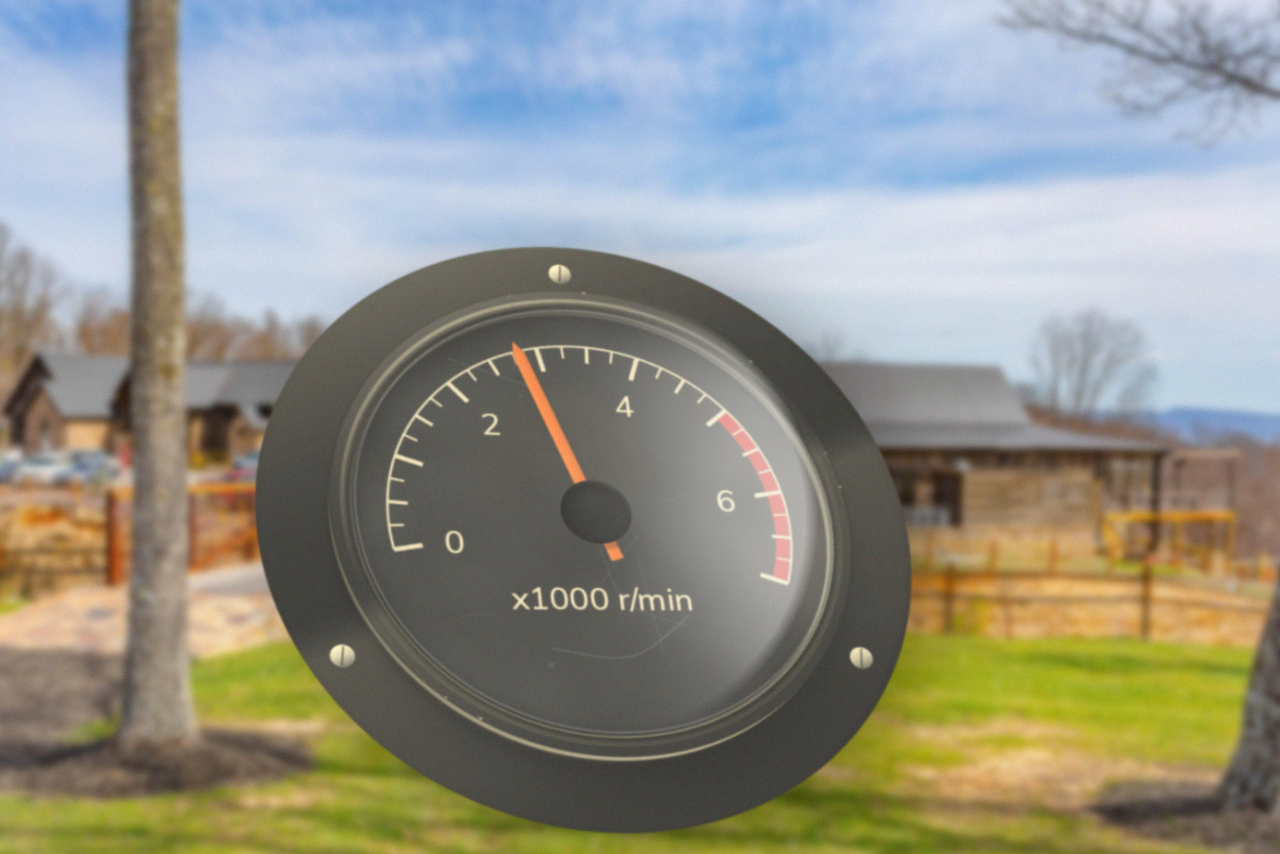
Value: rpm 2750
